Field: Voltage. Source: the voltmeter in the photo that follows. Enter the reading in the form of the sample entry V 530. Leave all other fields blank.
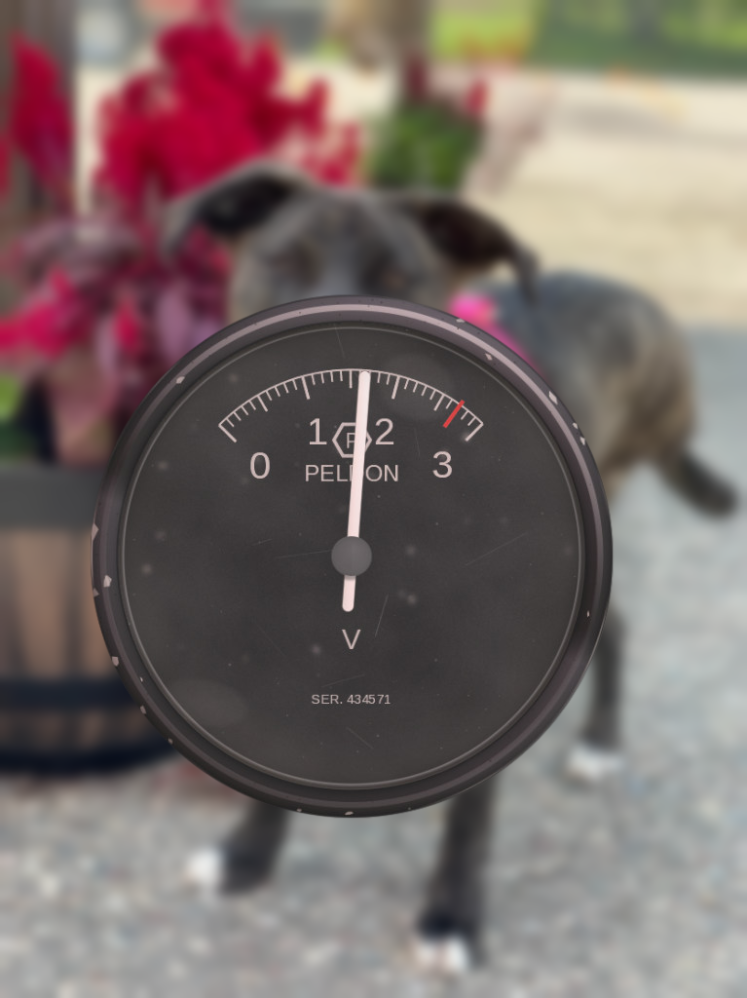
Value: V 1.65
